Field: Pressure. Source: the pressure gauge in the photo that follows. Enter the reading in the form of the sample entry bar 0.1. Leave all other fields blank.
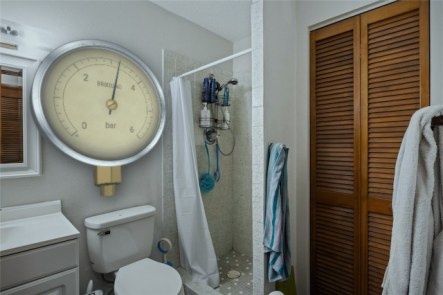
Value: bar 3.2
